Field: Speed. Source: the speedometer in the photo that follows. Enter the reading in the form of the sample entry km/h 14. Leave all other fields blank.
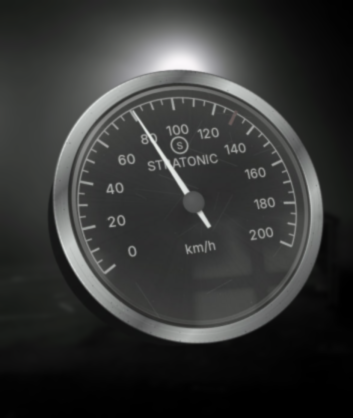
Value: km/h 80
